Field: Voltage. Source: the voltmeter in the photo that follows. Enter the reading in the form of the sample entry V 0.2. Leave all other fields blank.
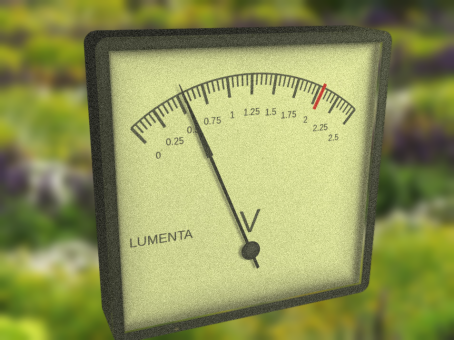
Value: V 0.55
